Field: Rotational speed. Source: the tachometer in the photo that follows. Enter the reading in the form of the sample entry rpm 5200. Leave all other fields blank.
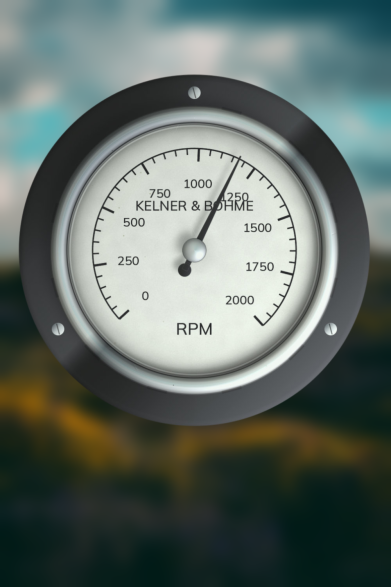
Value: rpm 1175
